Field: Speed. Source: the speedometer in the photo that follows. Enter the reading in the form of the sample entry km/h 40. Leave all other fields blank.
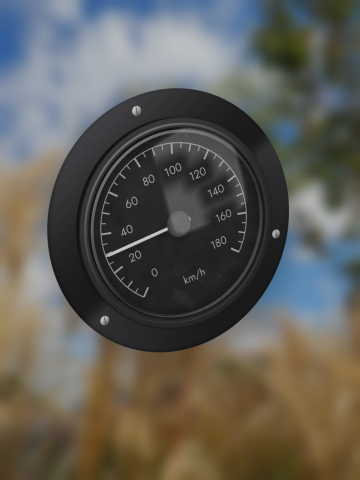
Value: km/h 30
